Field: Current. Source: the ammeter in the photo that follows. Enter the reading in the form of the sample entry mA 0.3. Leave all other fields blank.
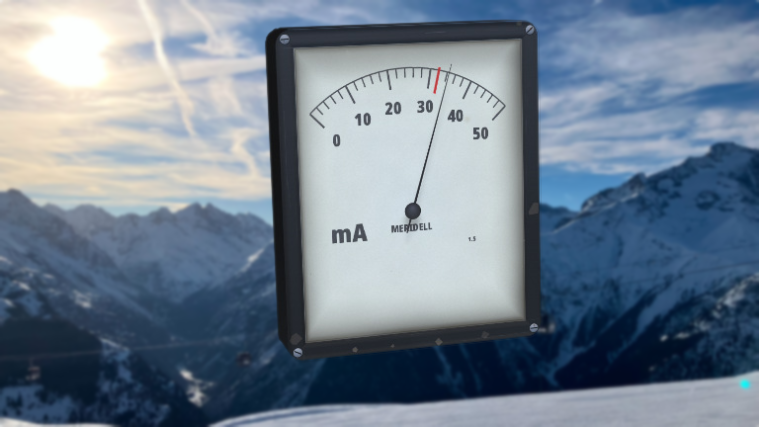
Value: mA 34
